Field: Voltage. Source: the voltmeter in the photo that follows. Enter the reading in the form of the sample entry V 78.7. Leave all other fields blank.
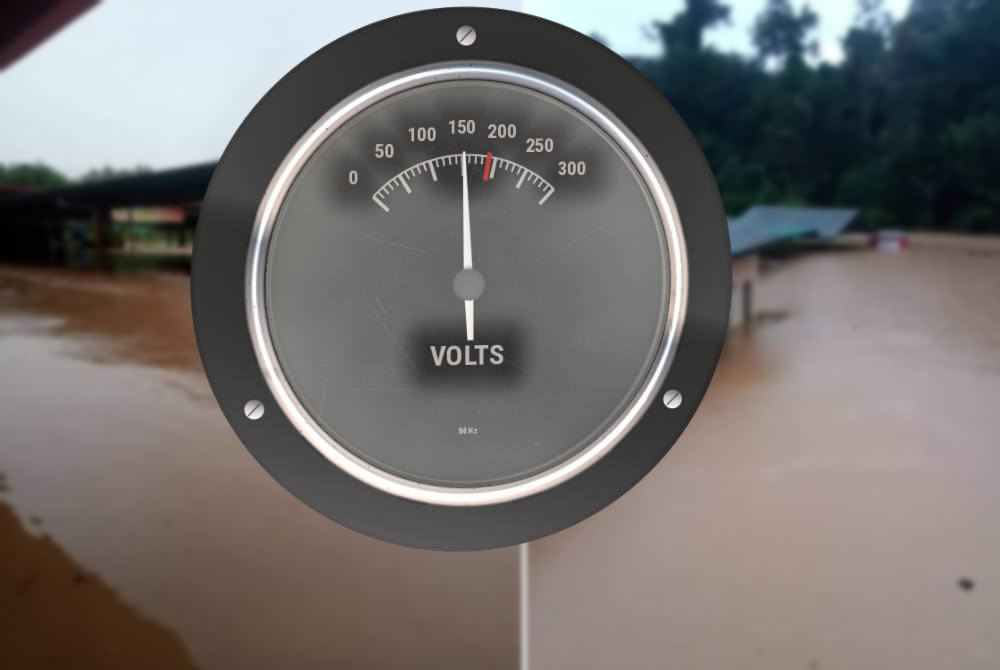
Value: V 150
